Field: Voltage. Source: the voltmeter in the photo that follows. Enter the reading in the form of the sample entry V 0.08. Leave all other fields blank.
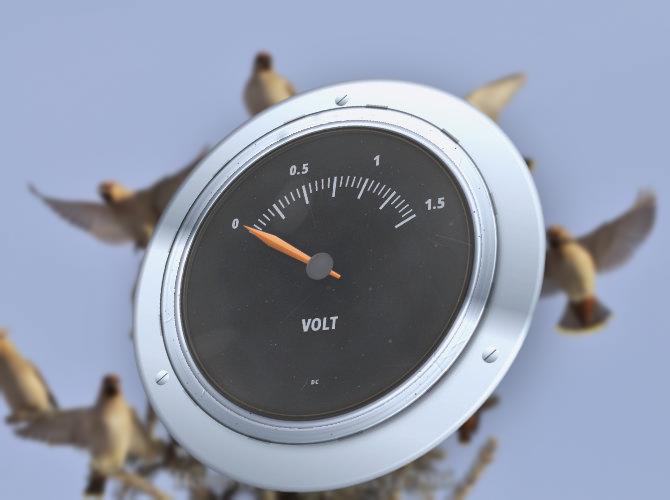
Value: V 0
